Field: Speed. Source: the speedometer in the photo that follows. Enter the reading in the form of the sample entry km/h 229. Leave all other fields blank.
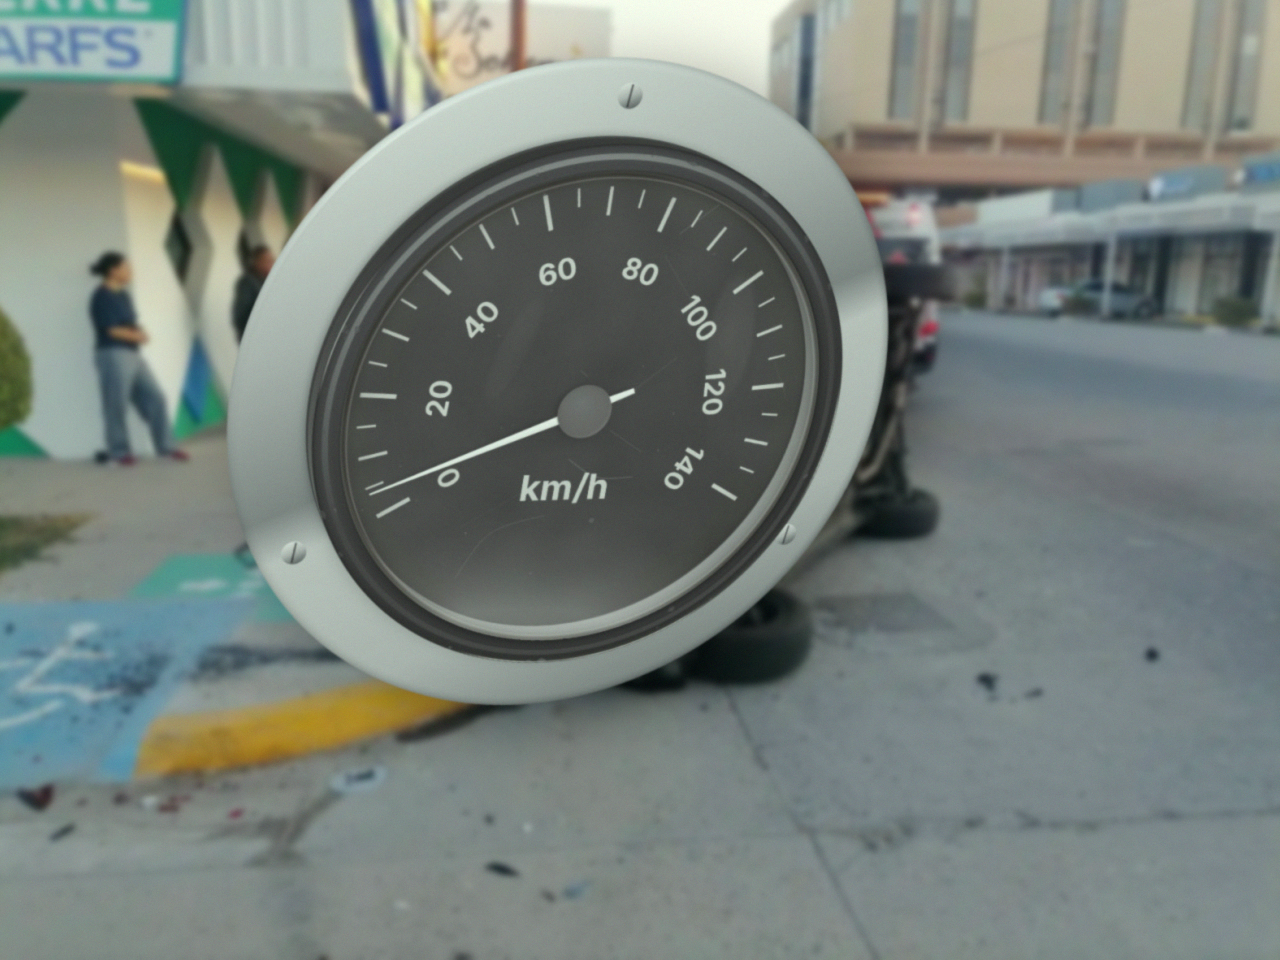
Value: km/h 5
